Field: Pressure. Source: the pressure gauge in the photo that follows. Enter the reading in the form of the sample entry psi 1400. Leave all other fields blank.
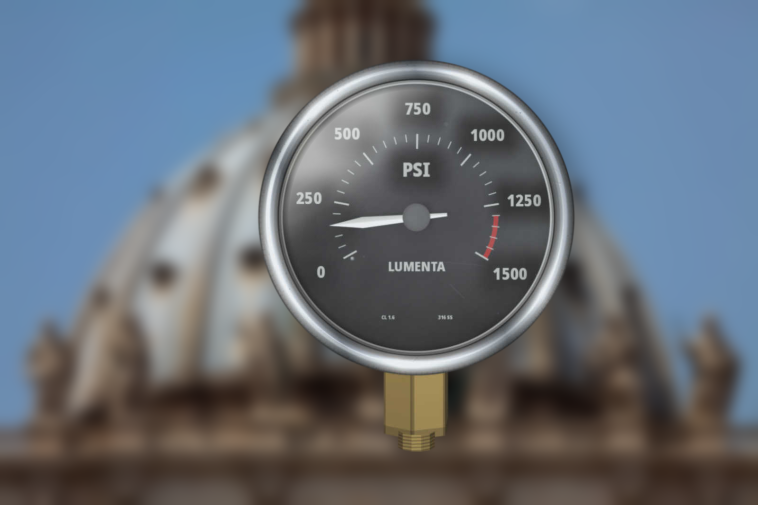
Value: psi 150
